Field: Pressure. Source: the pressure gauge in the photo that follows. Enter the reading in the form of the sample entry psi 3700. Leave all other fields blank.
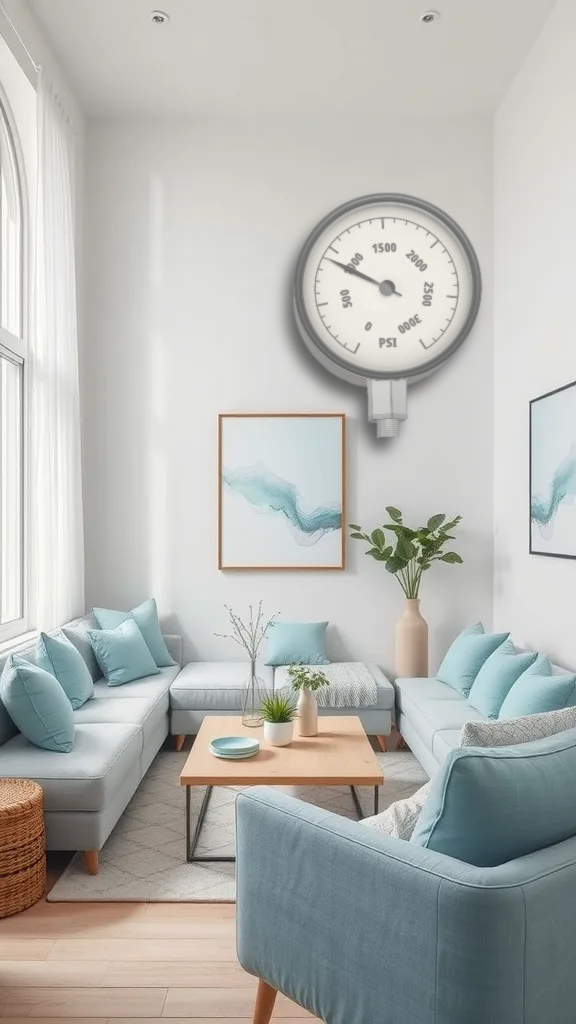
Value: psi 900
